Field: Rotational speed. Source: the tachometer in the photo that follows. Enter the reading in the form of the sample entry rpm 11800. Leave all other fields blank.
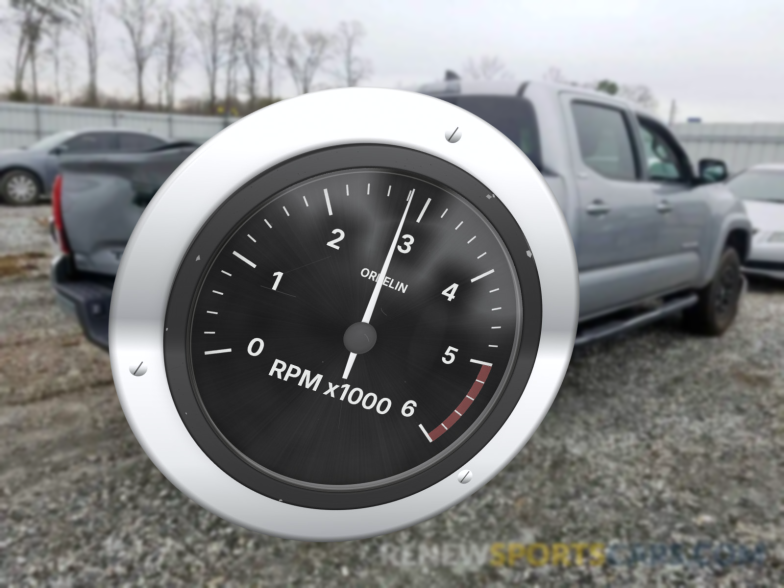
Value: rpm 2800
